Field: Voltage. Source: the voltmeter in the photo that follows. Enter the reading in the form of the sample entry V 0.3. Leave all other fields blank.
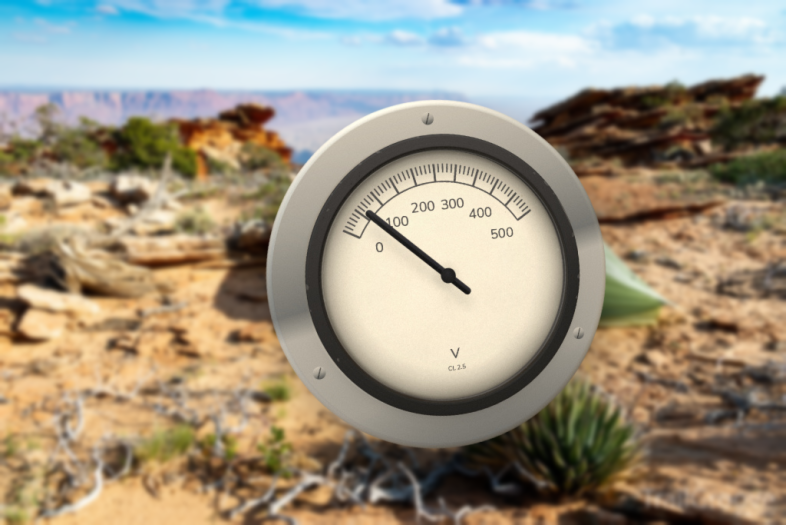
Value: V 60
